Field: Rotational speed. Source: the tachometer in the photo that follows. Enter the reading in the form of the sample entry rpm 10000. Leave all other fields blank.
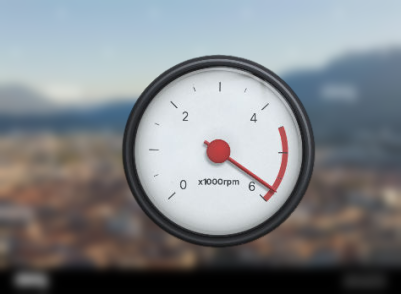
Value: rpm 5750
